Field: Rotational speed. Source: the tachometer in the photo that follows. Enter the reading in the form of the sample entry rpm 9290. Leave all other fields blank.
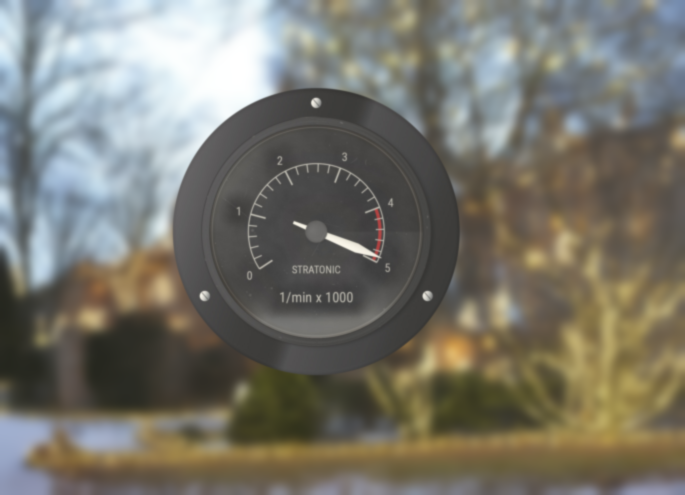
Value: rpm 4900
